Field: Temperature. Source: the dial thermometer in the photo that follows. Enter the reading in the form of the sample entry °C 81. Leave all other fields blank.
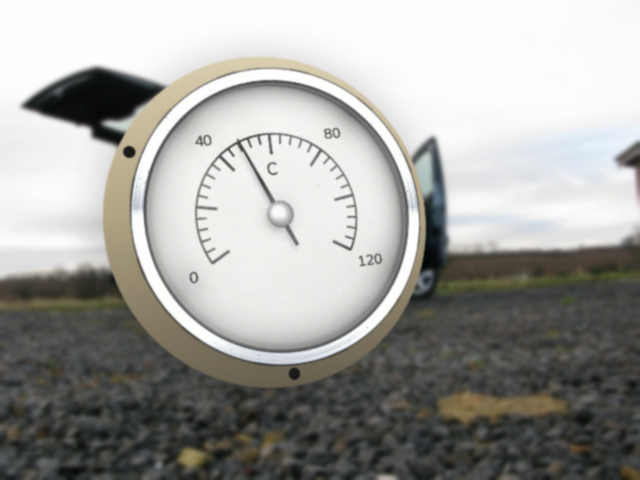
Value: °C 48
